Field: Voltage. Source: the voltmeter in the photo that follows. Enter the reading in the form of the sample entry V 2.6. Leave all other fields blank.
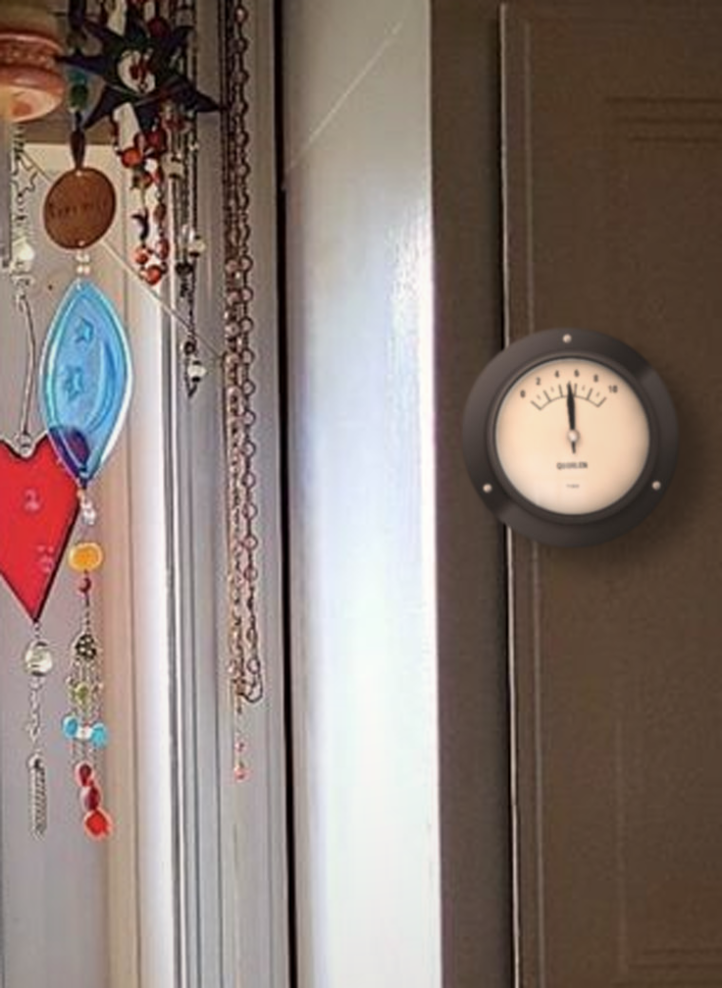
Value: V 5
